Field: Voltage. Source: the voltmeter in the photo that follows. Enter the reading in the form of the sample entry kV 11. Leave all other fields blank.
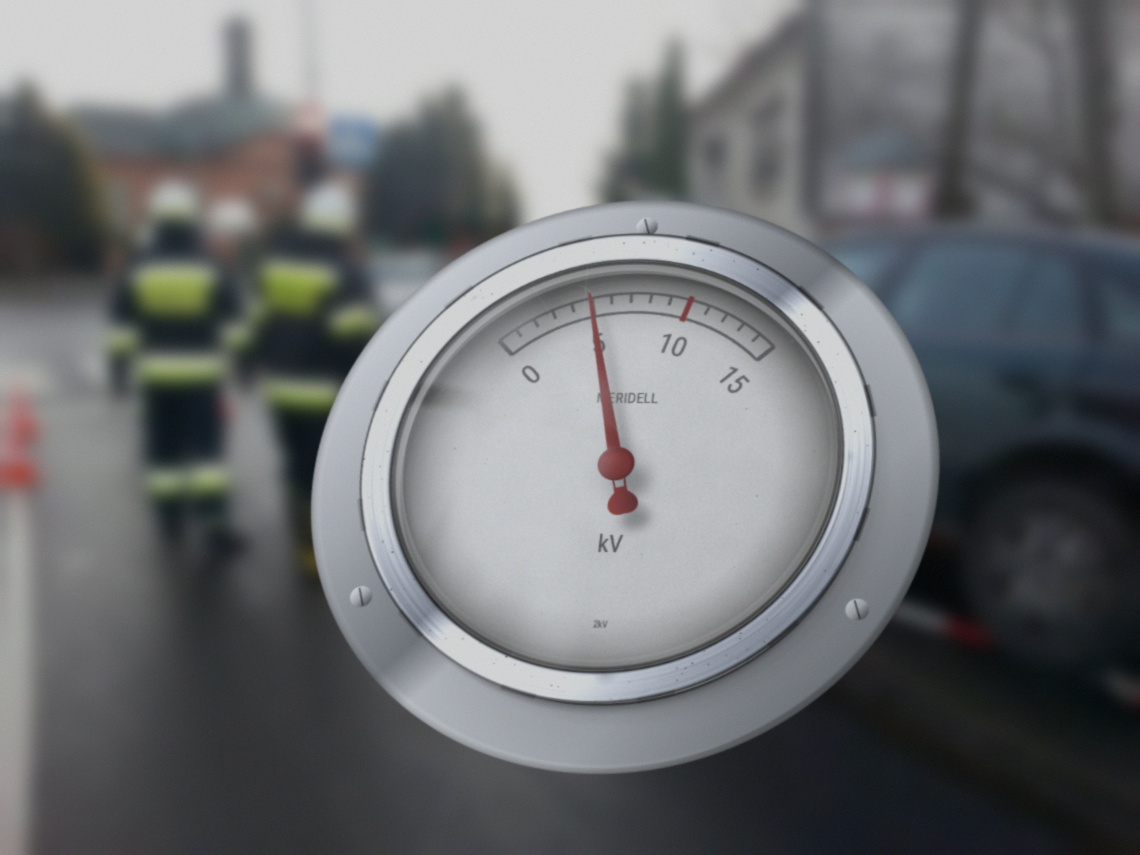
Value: kV 5
